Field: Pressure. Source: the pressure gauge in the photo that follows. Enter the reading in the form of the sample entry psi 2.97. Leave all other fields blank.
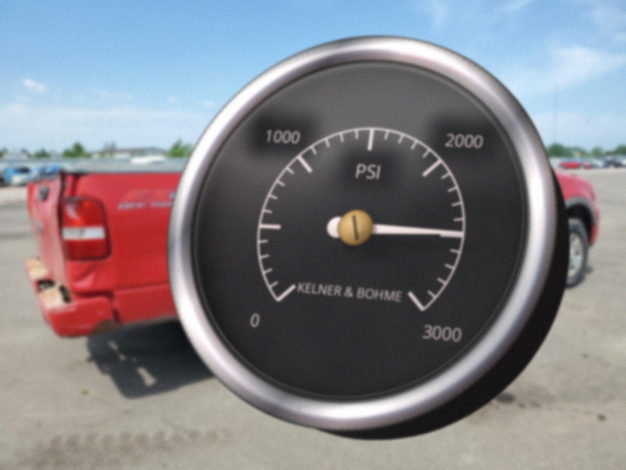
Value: psi 2500
